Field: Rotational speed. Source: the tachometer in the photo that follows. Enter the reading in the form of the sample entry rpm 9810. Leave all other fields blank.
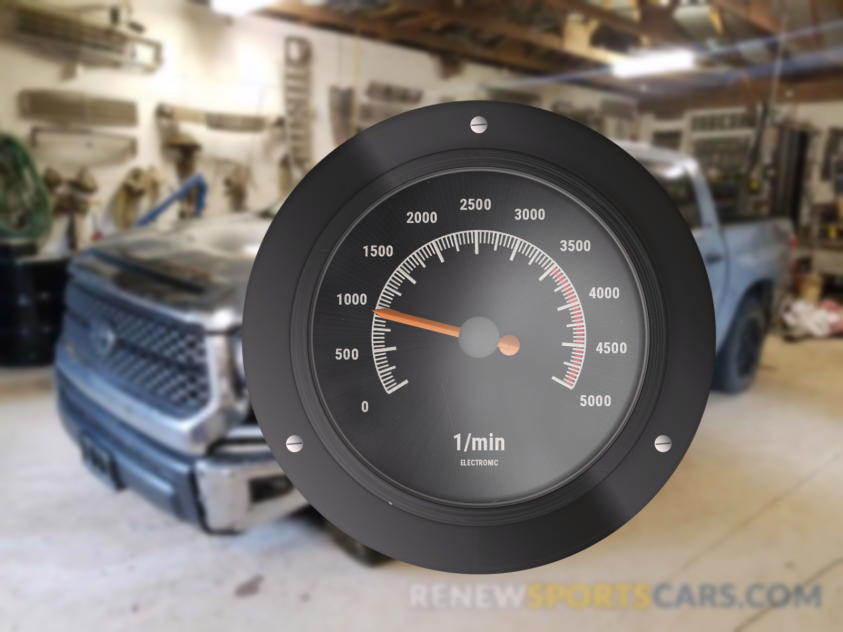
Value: rpm 950
